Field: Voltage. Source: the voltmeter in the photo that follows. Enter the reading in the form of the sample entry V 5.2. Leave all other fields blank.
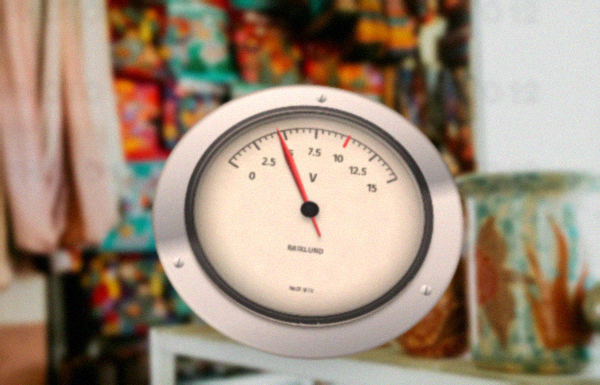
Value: V 4.5
